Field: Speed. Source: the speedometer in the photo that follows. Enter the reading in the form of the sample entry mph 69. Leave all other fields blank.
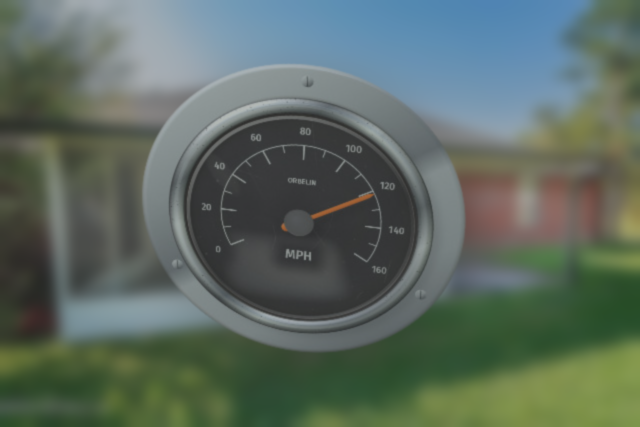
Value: mph 120
